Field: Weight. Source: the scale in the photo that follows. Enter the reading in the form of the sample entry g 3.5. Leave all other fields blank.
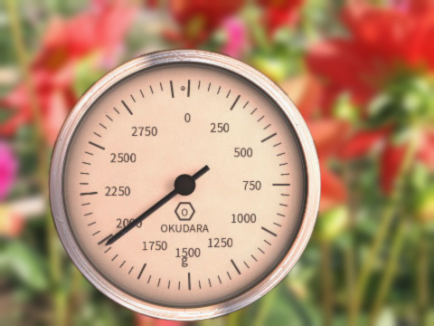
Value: g 1975
